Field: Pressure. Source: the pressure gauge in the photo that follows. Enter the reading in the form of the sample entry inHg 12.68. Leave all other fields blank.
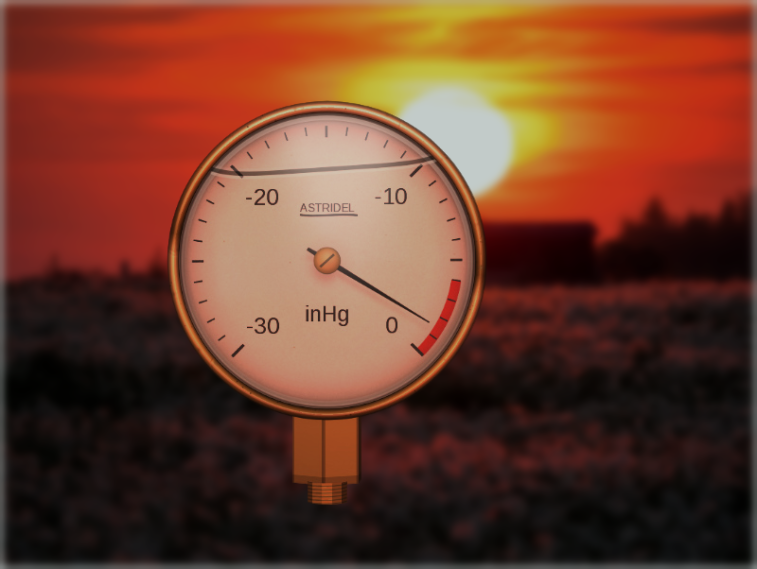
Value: inHg -1.5
